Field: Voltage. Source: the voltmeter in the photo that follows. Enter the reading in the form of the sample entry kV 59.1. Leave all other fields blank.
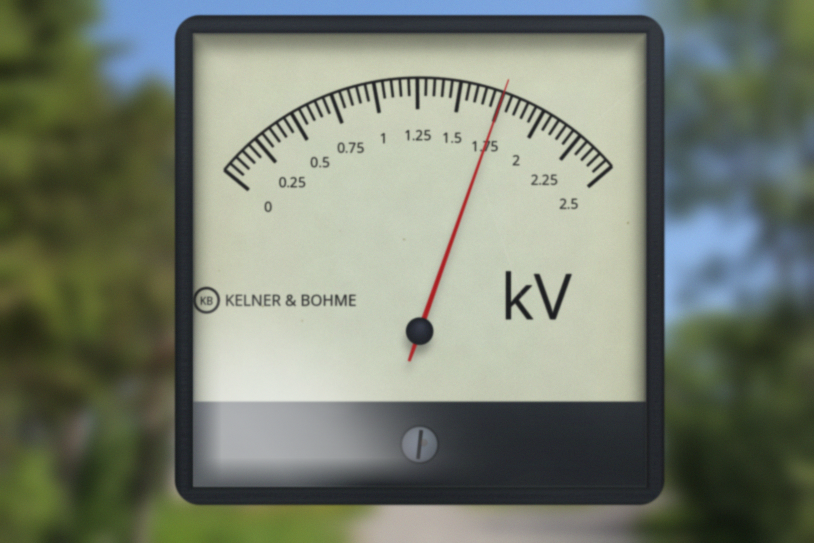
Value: kV 1.75
